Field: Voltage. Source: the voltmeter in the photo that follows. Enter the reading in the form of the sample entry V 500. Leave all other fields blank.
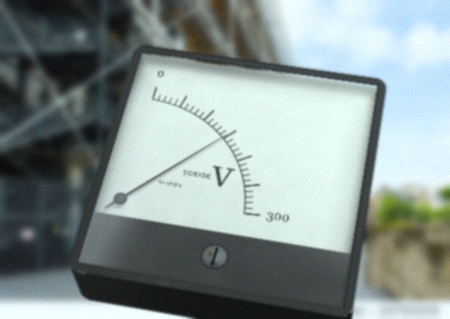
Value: V 150
